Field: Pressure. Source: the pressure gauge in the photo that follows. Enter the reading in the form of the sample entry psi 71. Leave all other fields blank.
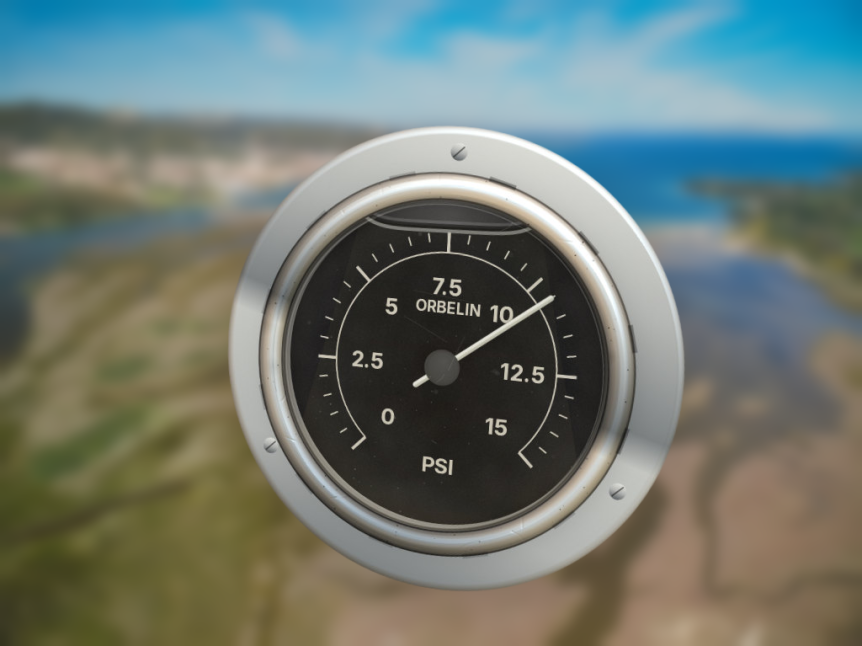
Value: psi 10.5
